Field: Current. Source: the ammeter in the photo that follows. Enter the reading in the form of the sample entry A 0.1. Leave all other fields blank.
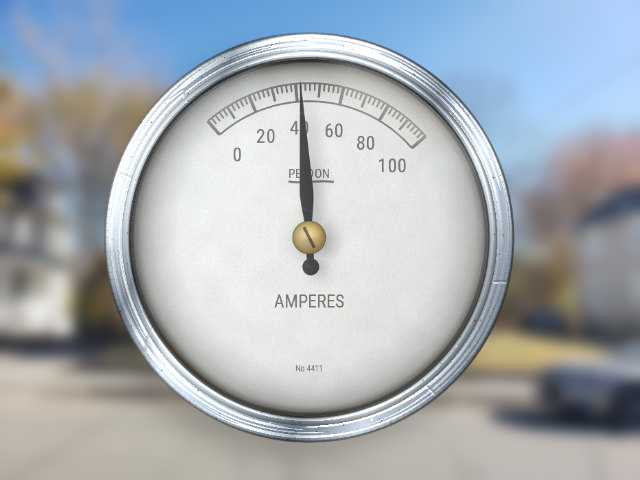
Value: A 42
